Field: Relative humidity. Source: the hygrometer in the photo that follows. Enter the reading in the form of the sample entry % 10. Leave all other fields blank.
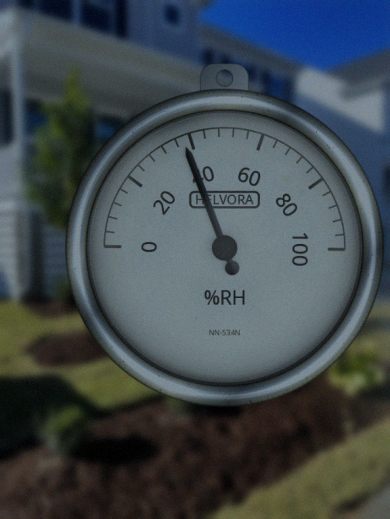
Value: % 38
